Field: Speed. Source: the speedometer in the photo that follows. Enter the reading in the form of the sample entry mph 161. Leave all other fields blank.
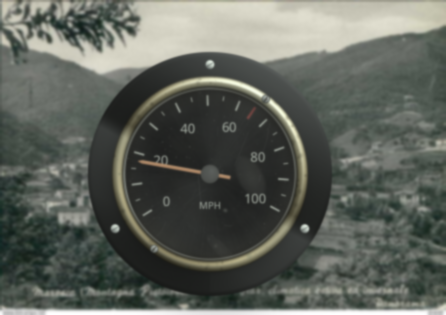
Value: mph 17.5
